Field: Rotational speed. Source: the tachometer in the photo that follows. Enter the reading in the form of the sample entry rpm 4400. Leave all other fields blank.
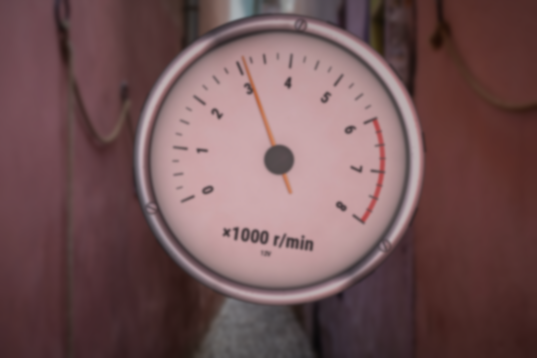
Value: rpm 3125
